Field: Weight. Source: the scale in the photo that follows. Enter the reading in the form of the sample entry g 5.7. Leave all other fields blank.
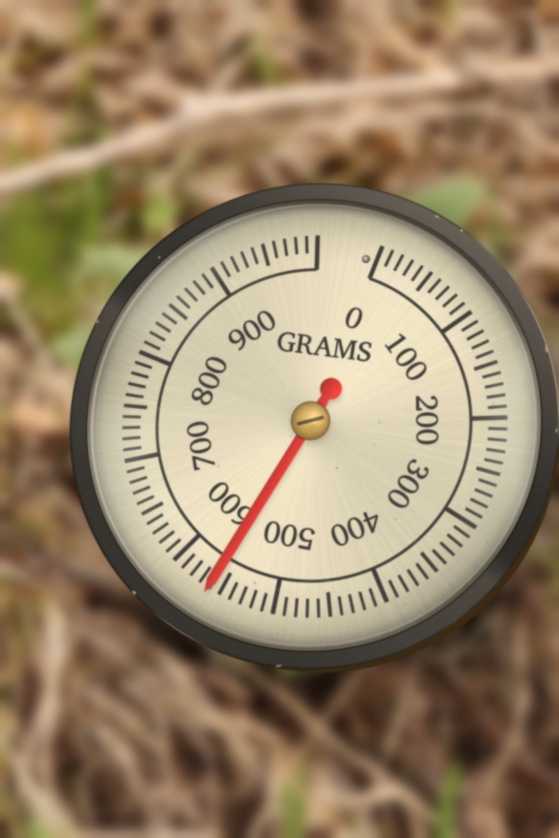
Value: g 560
